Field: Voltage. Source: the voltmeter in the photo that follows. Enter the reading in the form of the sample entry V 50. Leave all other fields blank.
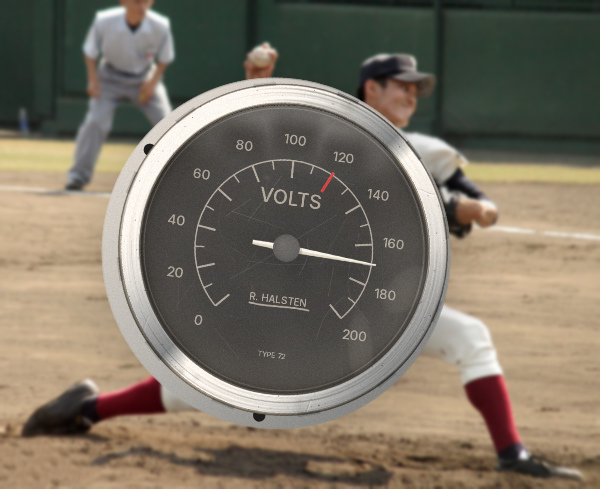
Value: V 170
